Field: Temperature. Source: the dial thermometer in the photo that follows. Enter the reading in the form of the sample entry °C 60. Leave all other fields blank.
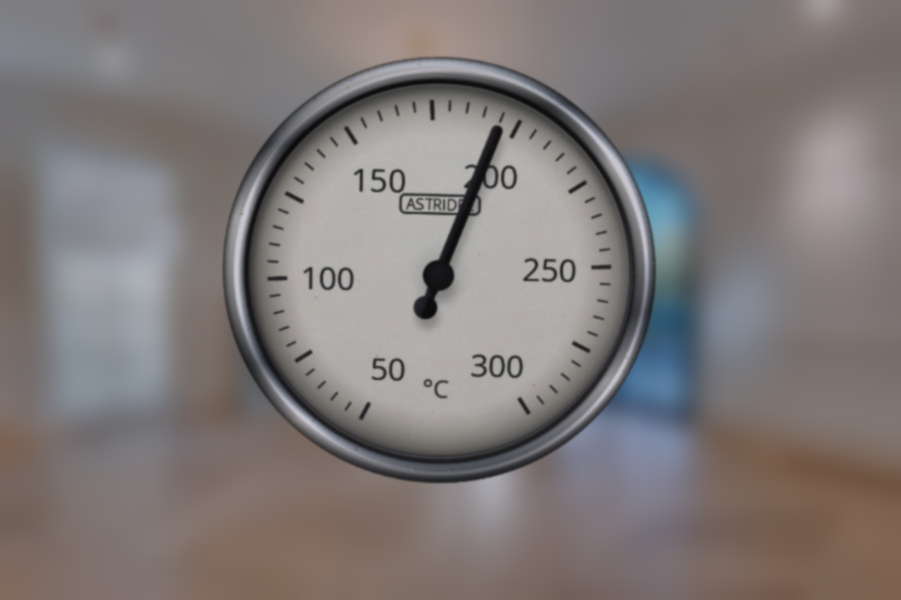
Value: °C 195
